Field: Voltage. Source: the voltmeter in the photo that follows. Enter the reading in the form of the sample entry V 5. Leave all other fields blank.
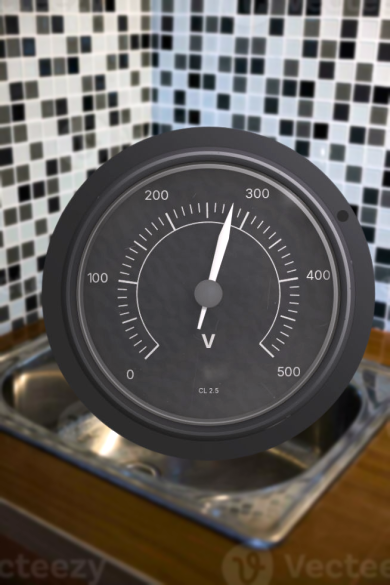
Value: V 280
